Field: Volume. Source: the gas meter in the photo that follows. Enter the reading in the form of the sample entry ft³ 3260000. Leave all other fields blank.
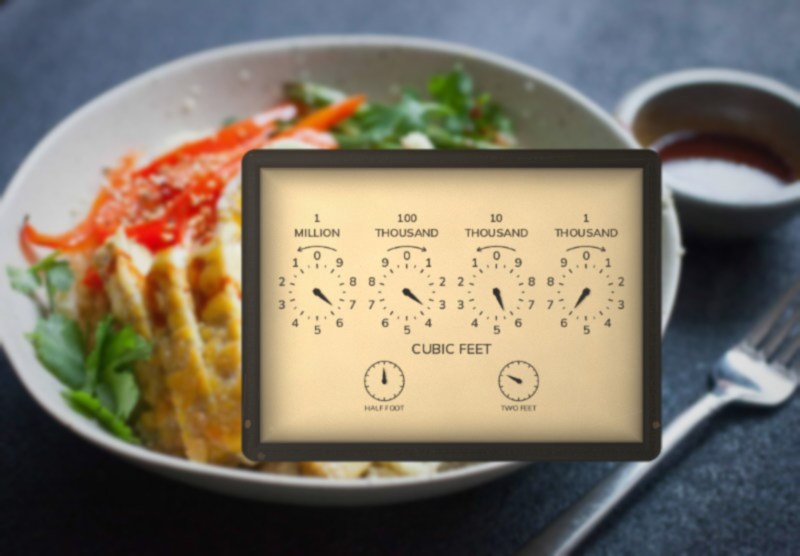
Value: ft³ 635600
